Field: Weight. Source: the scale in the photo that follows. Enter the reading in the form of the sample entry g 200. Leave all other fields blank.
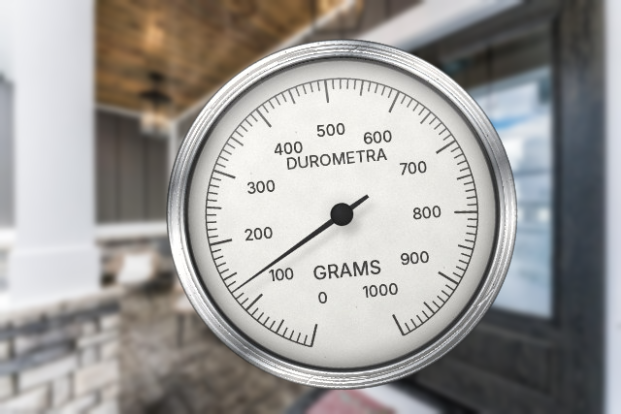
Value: g 130
